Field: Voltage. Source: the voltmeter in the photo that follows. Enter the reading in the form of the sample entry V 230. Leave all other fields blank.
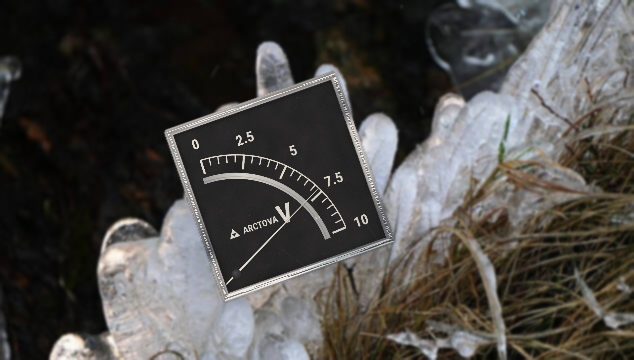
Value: V 7.25
